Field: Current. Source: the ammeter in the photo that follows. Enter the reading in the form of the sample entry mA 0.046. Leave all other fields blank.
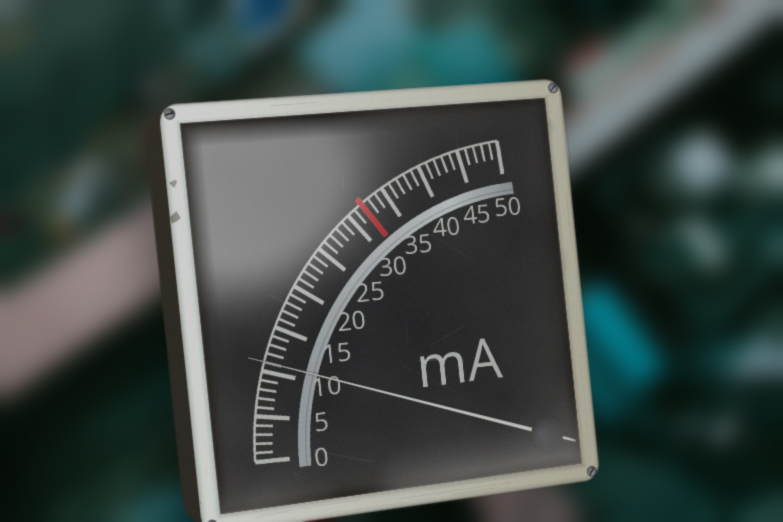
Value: mA 11
